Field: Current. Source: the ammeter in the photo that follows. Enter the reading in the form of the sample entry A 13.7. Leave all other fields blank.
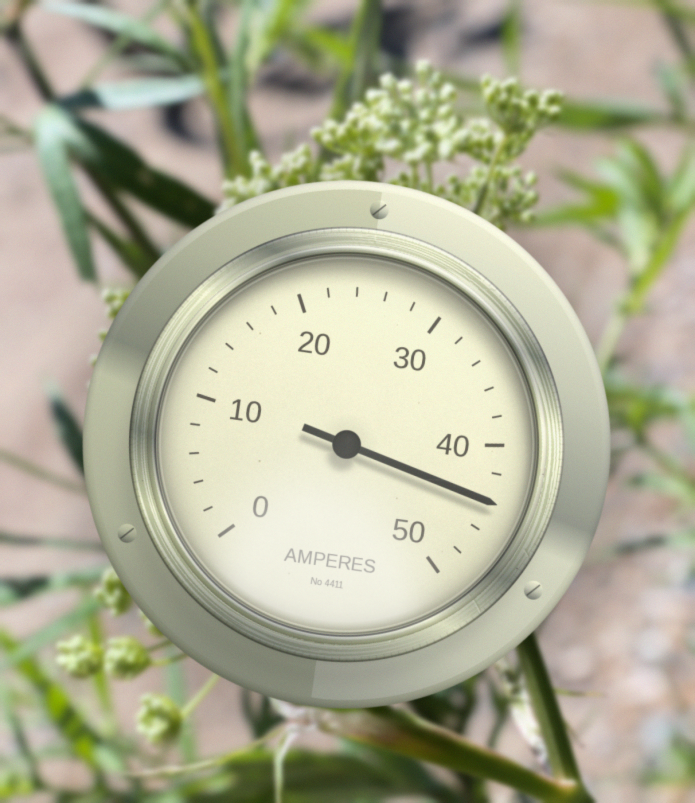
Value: A 44
